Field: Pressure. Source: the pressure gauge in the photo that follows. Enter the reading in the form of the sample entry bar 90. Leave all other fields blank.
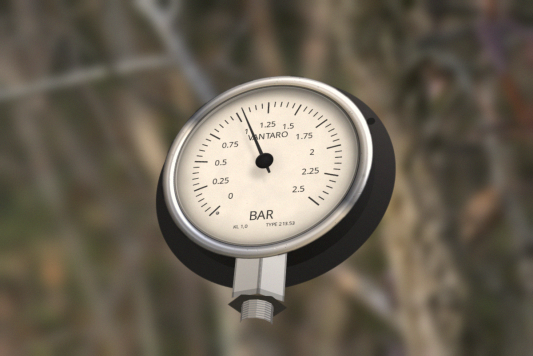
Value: bar 1.05
